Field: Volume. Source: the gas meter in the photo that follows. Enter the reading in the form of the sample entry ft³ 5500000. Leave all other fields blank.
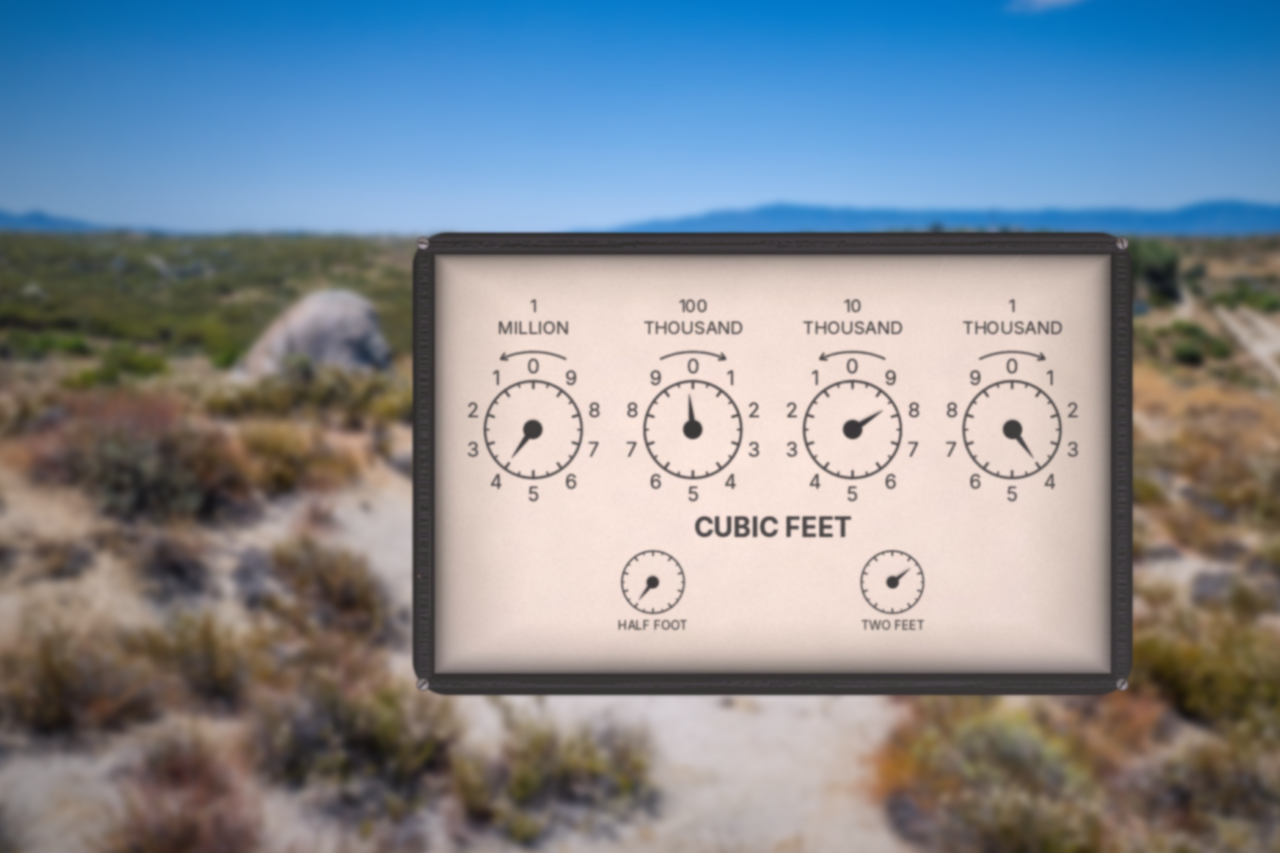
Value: ft³ 398400
